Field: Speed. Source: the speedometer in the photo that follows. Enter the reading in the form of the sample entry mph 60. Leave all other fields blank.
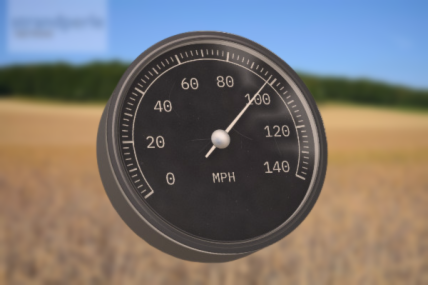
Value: mph 98
